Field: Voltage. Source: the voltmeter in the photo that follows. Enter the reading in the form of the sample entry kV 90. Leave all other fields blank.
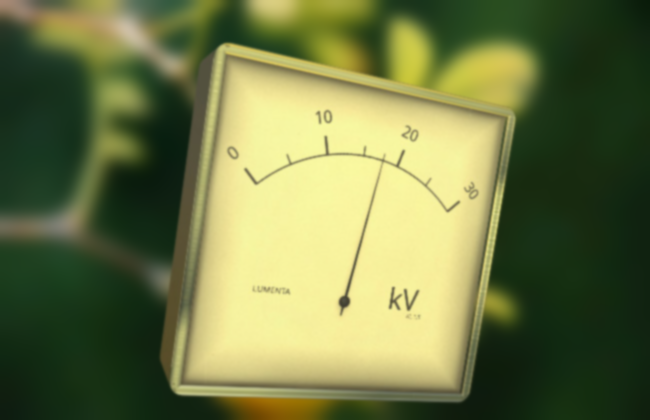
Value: kV 17.5
